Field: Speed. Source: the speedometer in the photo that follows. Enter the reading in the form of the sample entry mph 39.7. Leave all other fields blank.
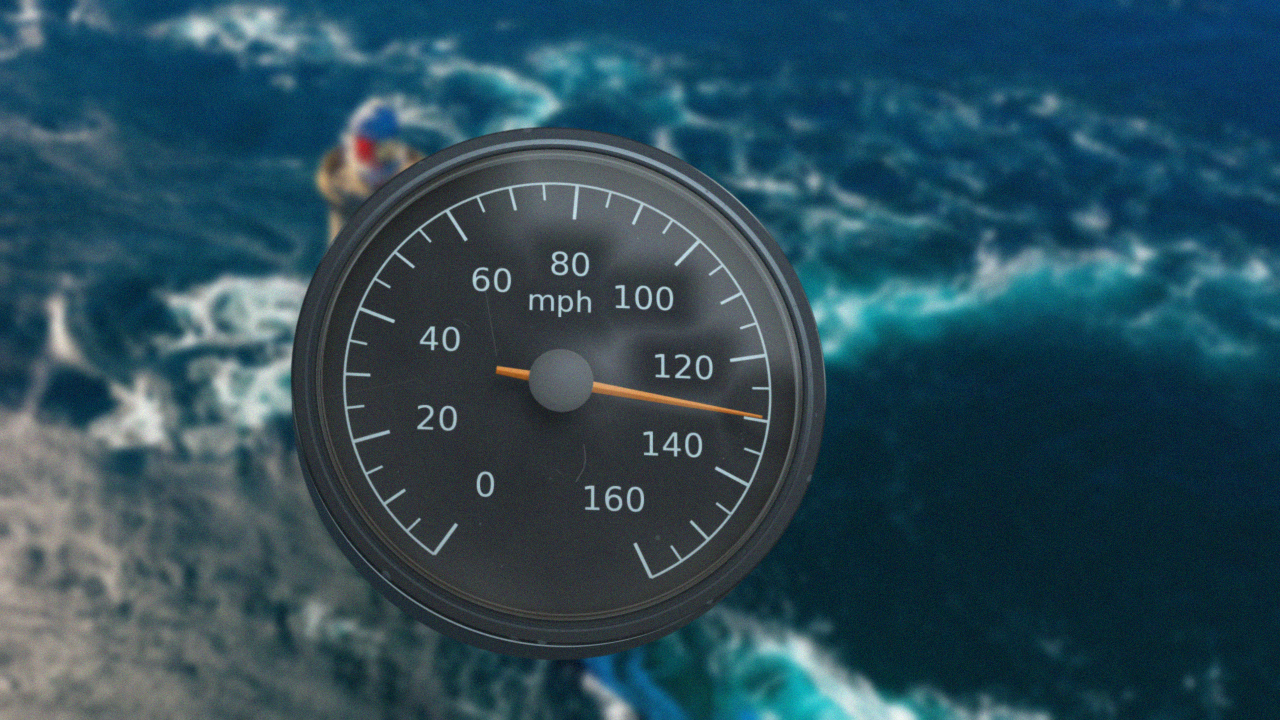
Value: mph 130
